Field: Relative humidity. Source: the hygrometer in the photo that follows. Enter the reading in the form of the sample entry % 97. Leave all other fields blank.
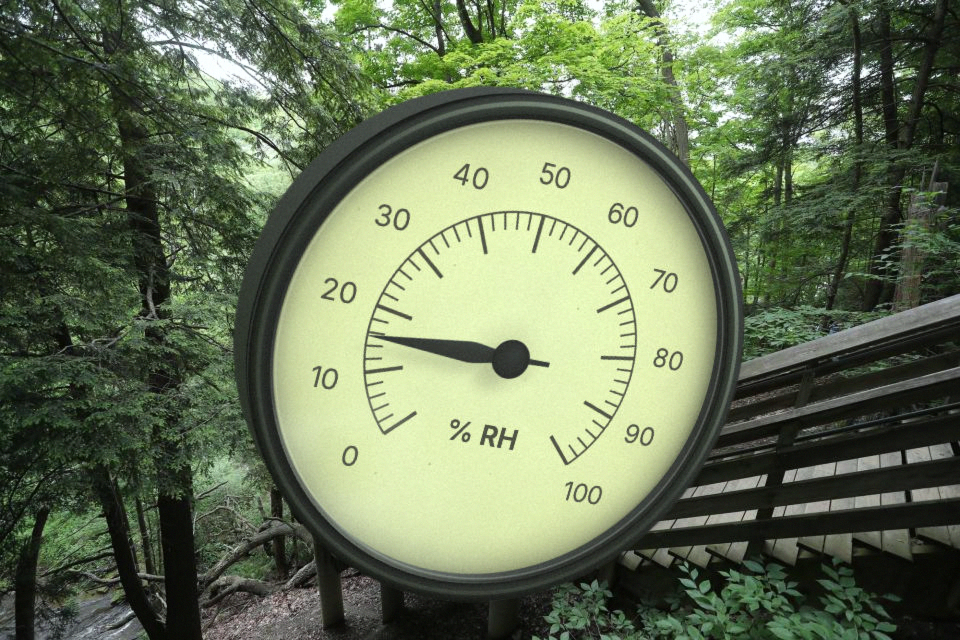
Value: % 16
